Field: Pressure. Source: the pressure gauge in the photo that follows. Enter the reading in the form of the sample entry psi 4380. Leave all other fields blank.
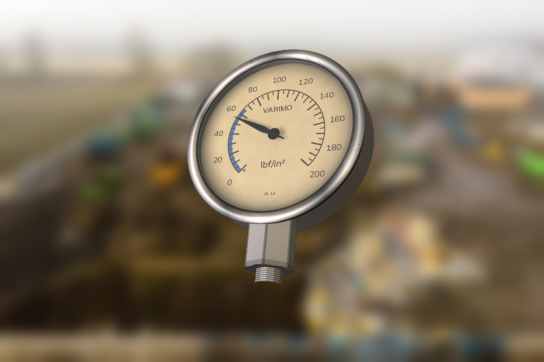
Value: psi 55
